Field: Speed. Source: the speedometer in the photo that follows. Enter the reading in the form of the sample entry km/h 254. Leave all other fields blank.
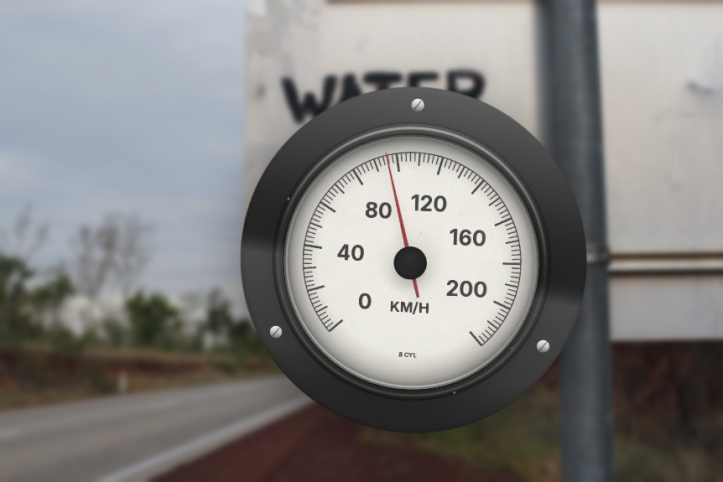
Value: km/h 96
